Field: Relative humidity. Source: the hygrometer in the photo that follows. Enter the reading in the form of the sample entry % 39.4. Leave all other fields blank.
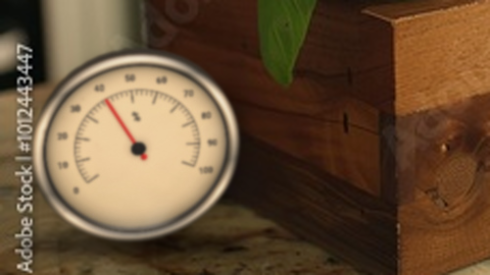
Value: % 40
